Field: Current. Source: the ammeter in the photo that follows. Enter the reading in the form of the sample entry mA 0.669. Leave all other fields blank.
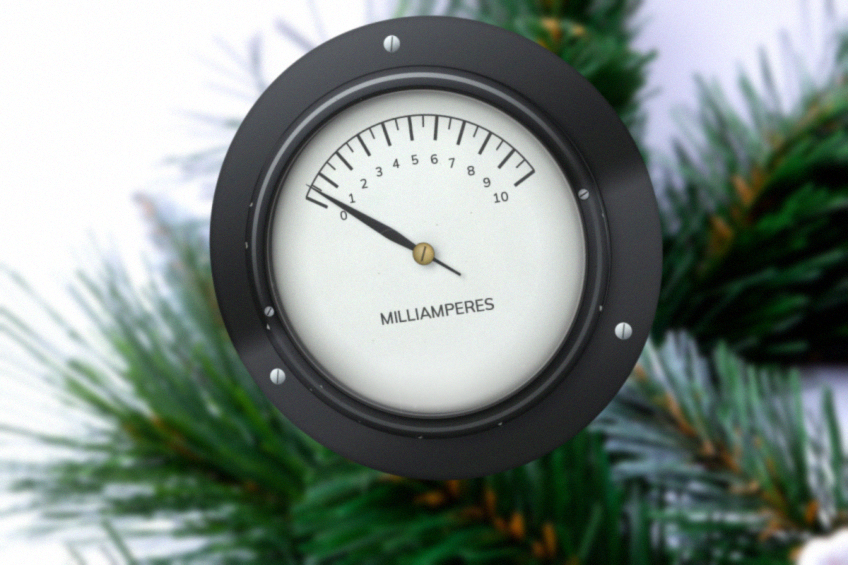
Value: mA 0.5
